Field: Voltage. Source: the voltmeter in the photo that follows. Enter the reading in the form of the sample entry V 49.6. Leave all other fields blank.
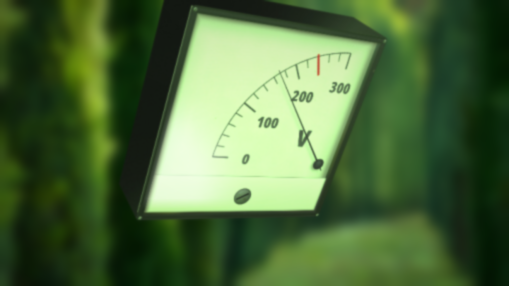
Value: V 170
